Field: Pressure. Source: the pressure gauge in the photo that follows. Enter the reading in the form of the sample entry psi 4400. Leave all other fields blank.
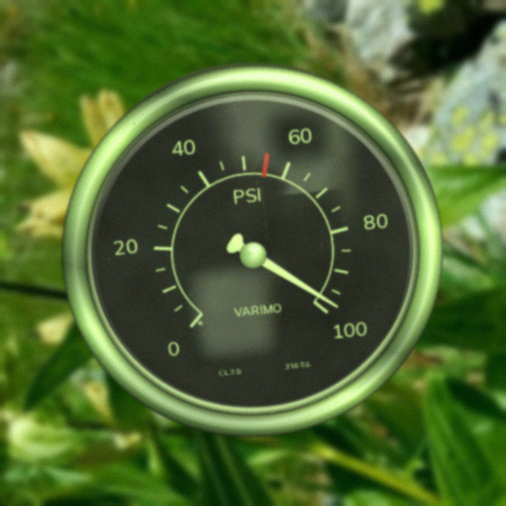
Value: psi 97.5
